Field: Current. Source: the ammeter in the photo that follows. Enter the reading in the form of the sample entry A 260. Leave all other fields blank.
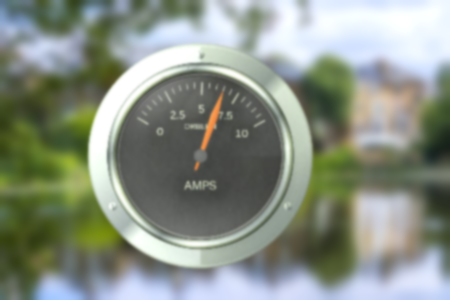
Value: A 6.5
